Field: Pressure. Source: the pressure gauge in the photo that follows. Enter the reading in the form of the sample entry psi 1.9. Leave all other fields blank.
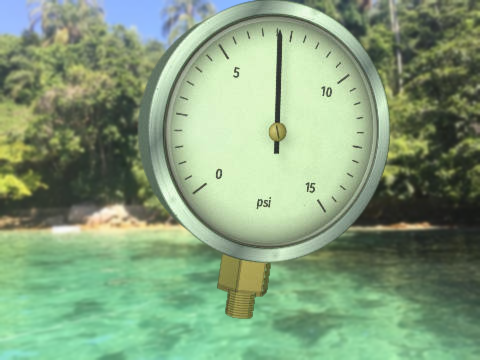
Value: psi 7
